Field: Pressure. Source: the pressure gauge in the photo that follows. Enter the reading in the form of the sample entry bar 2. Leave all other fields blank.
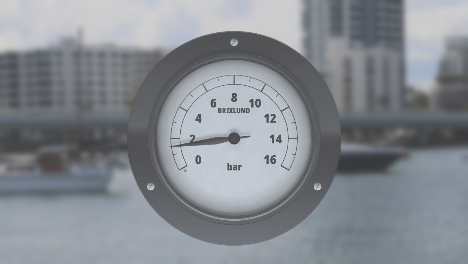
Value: bar 1.5
